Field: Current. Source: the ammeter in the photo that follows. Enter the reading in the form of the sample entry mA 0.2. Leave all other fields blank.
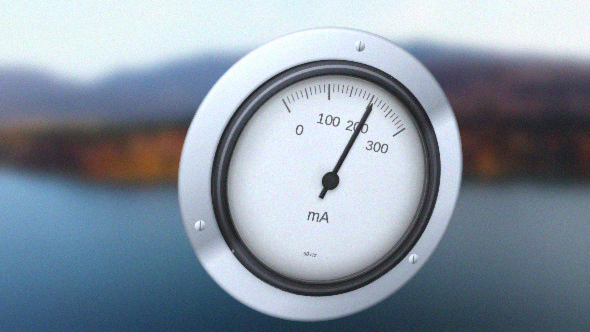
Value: mA 200
